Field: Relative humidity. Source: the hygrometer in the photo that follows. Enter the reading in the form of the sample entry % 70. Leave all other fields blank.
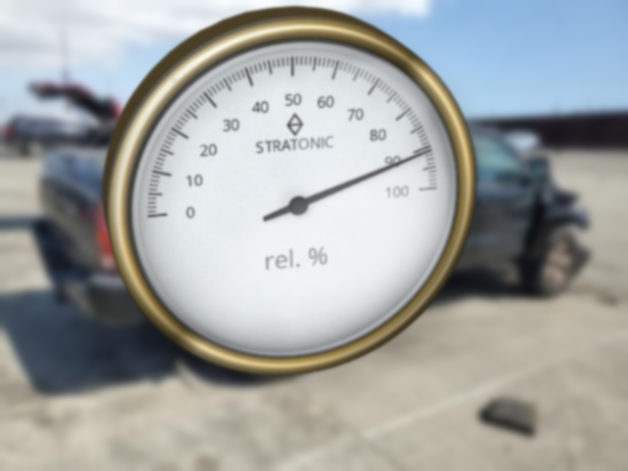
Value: % 90
